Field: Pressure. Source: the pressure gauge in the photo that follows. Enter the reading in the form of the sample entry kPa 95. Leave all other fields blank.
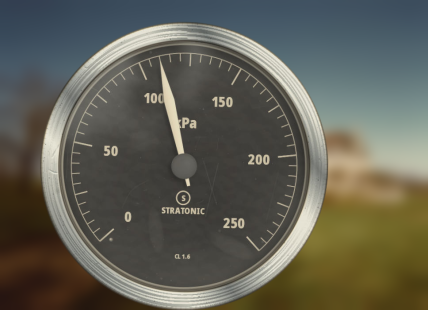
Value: kPa 110
